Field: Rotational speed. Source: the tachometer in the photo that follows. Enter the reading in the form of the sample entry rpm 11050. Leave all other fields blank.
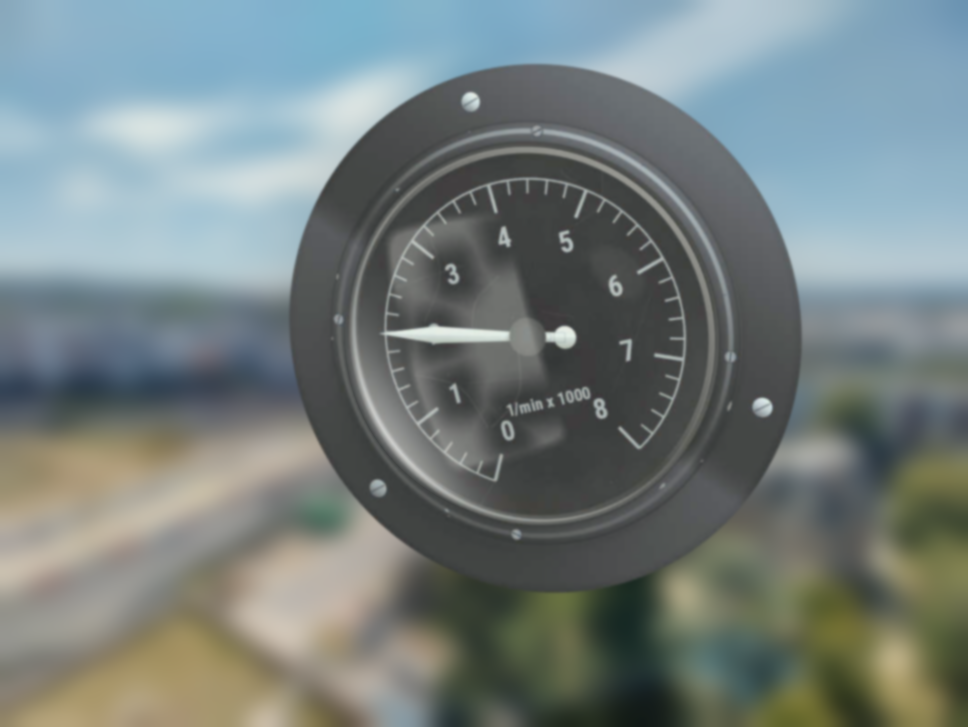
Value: rpm 2000
